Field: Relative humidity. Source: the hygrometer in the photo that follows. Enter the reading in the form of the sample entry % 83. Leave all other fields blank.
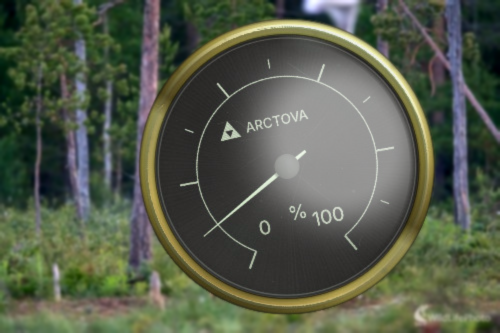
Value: % 10
